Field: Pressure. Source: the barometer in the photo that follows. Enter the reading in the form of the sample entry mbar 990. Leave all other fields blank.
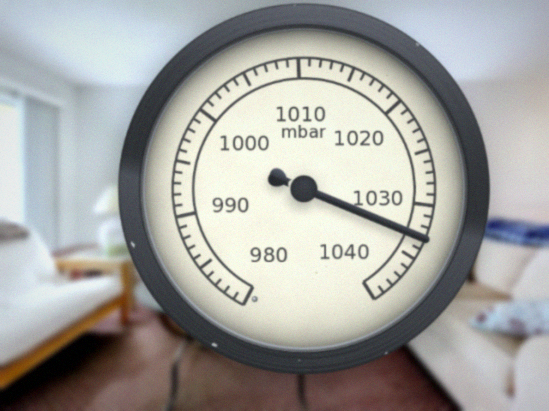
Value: mbar 1033
